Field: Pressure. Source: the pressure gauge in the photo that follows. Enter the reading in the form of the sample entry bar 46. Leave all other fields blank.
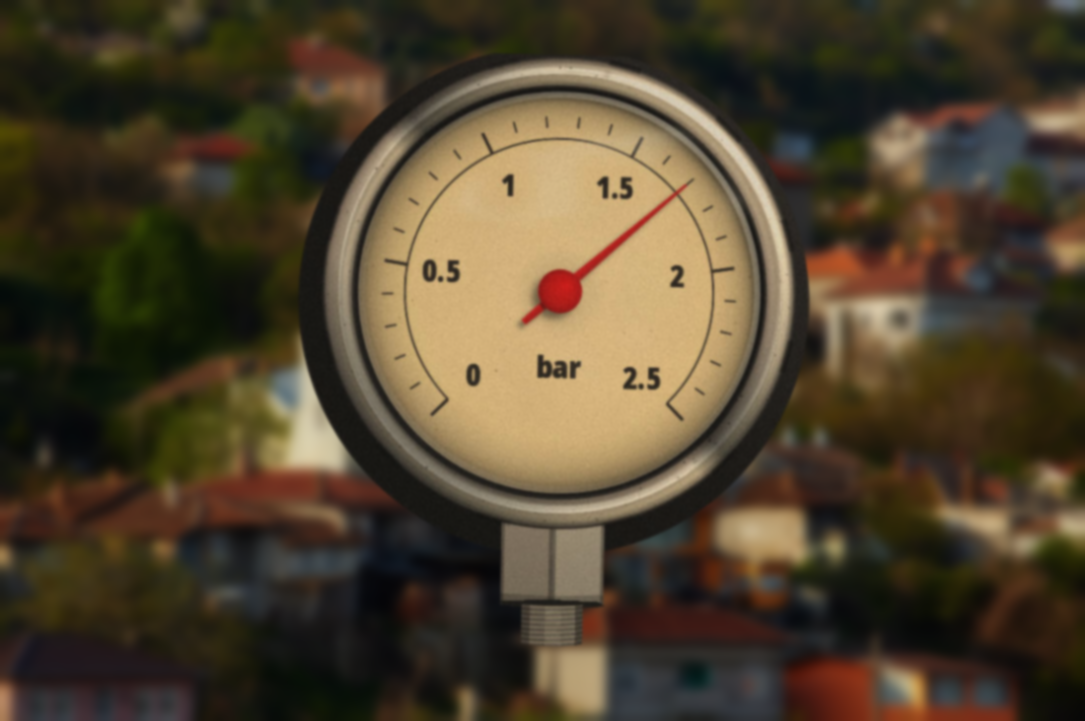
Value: bar 1.7
